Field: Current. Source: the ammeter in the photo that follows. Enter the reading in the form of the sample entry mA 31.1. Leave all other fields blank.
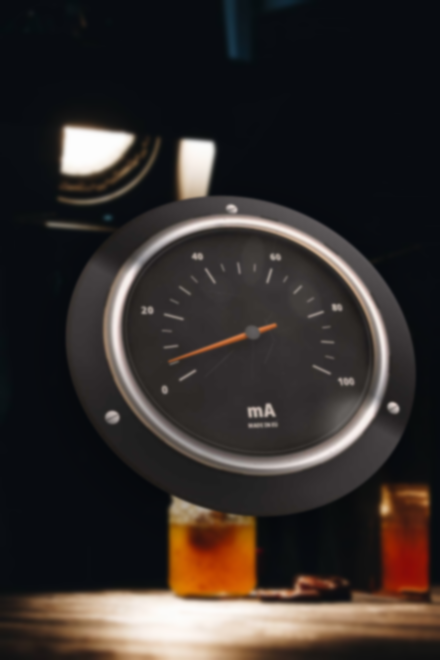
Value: mA 5
